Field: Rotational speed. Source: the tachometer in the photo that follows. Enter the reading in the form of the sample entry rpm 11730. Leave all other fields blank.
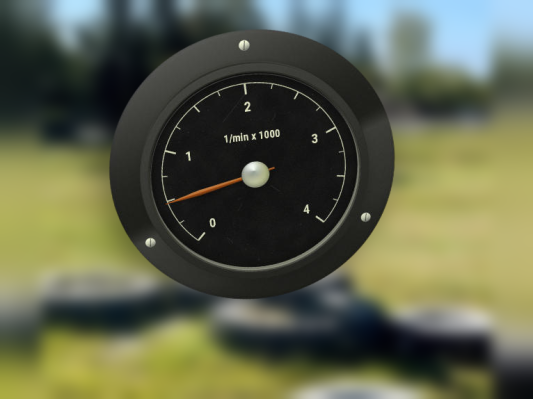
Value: rpm 500
